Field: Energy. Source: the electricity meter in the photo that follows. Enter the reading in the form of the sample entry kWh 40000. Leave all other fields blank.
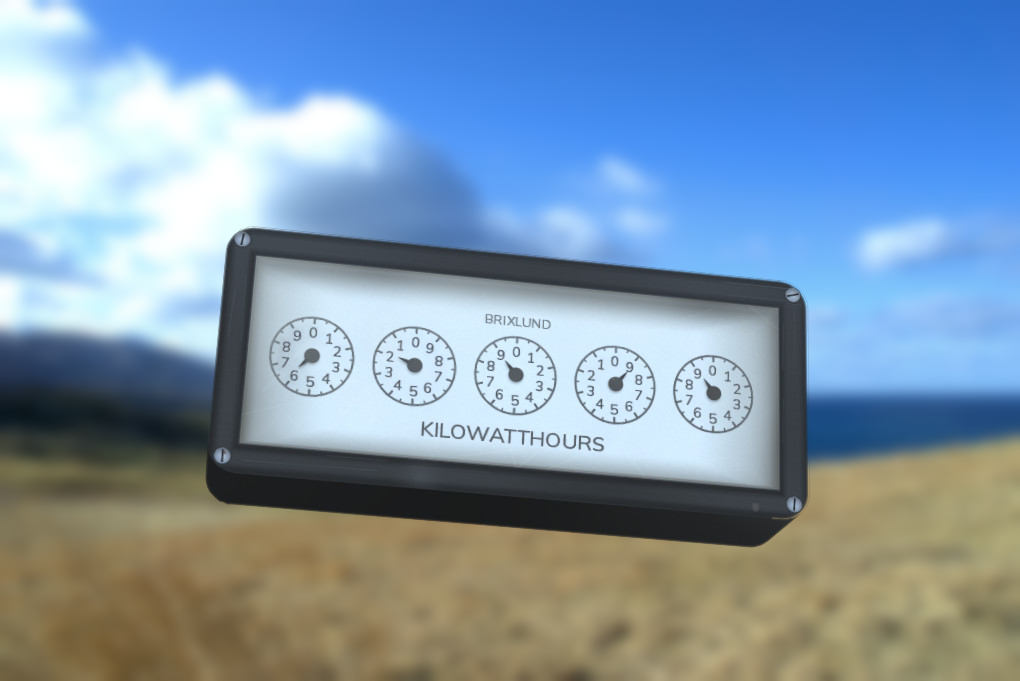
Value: kWh 61889
